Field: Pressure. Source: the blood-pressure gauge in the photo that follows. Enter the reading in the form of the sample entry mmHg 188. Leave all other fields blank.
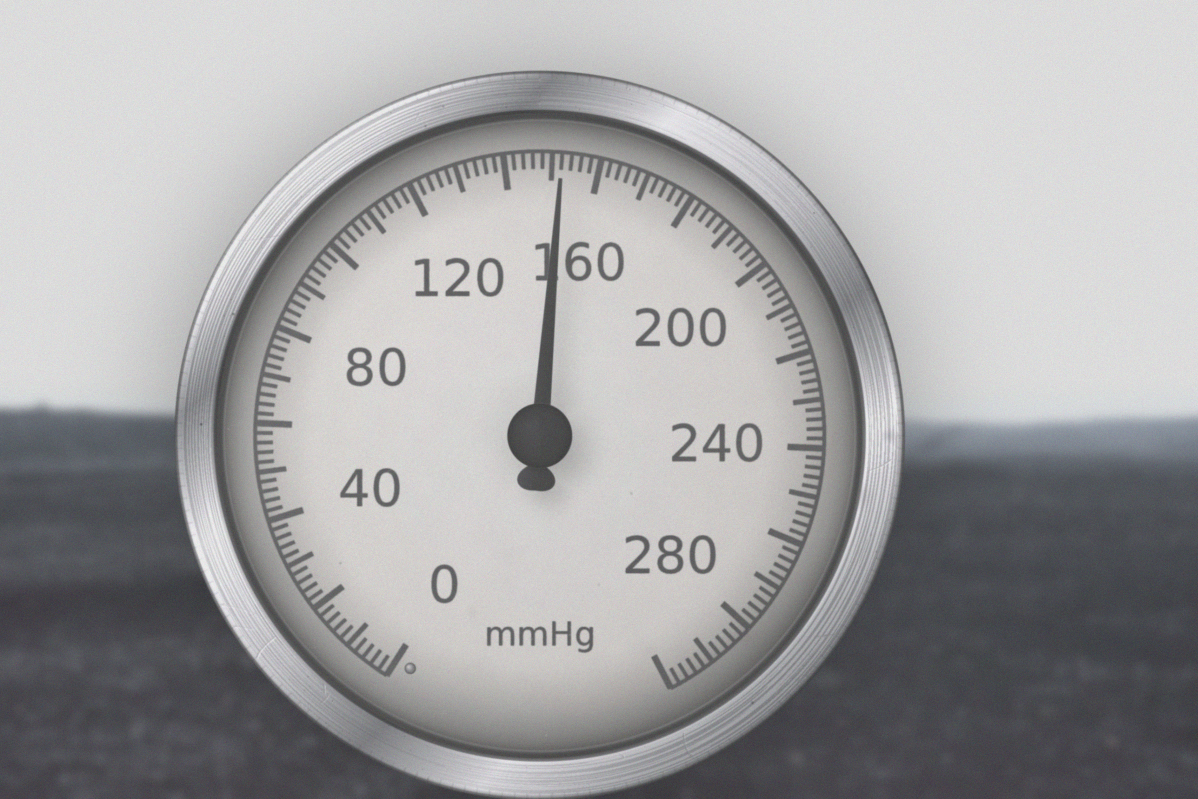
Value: mmHg 152
